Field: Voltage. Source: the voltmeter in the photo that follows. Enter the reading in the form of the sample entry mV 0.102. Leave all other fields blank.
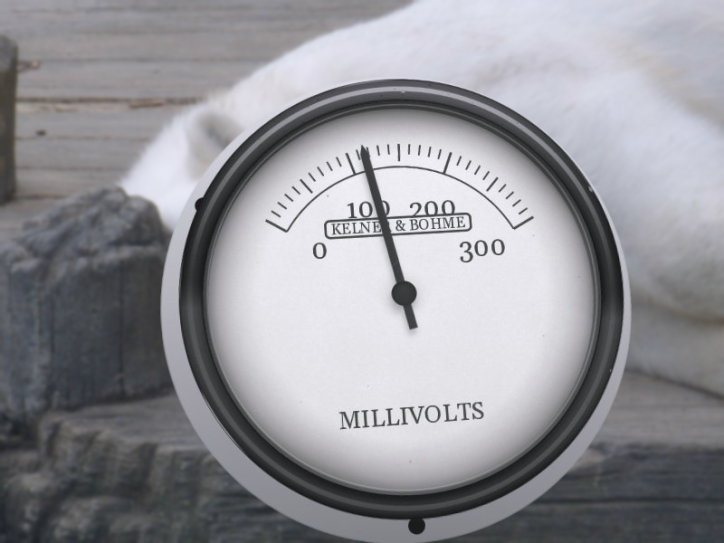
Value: mV 115
